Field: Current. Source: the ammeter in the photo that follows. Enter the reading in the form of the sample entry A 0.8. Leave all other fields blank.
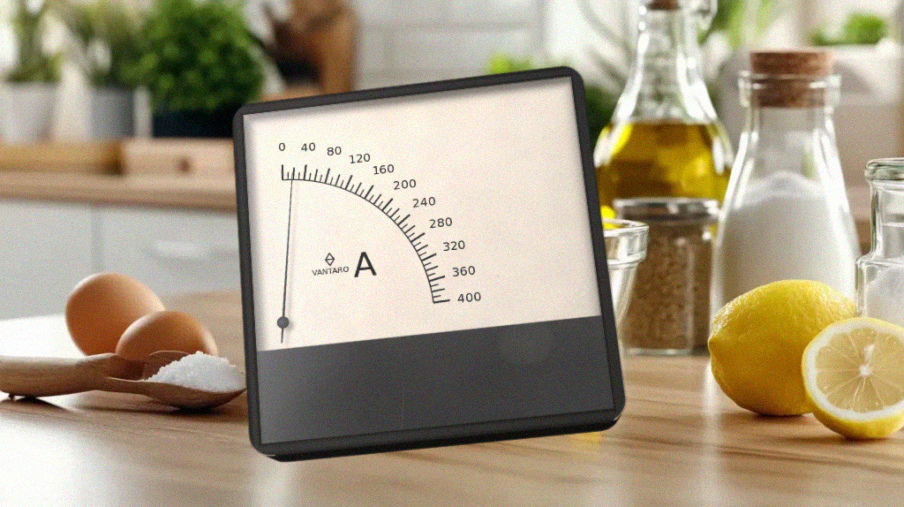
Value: A 20
